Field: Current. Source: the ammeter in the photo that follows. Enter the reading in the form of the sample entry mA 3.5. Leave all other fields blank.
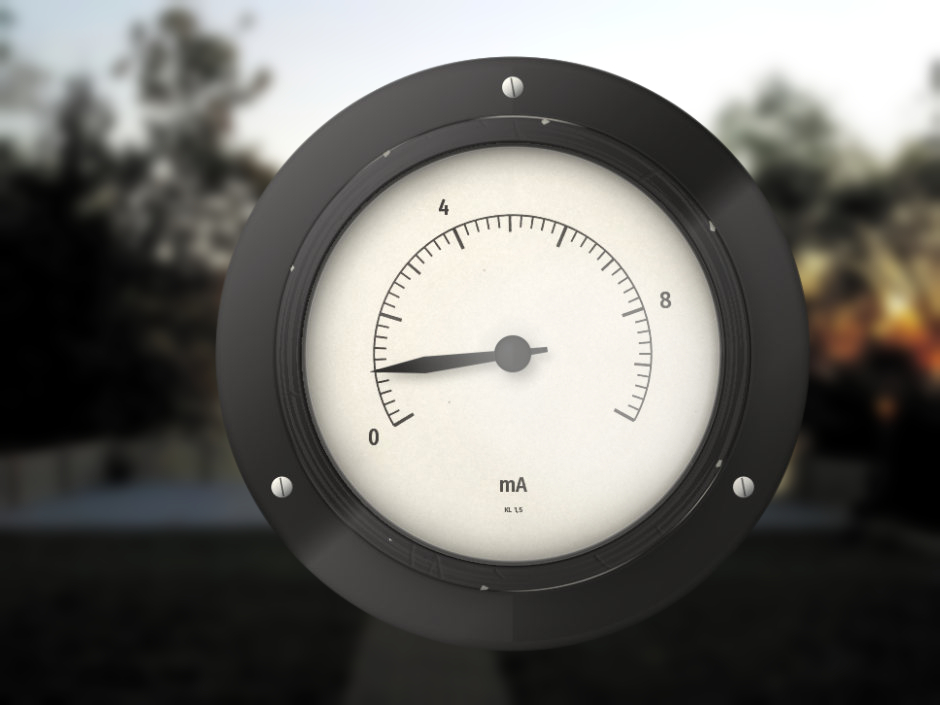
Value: mA 1
